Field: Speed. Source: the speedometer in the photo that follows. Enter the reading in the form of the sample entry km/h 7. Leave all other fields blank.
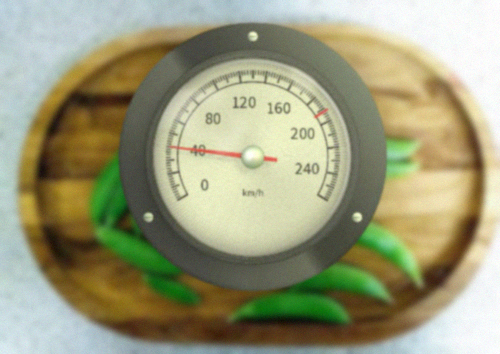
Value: km/h 40
